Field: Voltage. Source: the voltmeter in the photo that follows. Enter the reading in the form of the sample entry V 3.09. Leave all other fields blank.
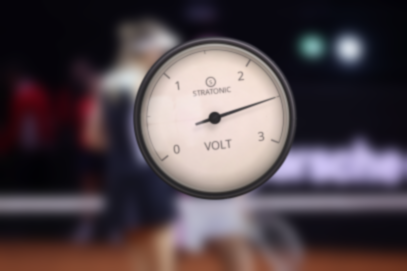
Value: V 2.5
